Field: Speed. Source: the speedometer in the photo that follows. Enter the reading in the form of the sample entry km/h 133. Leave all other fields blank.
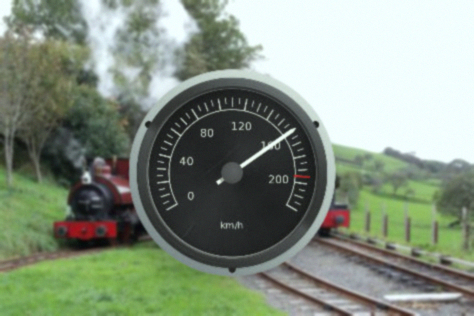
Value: km/h 160
